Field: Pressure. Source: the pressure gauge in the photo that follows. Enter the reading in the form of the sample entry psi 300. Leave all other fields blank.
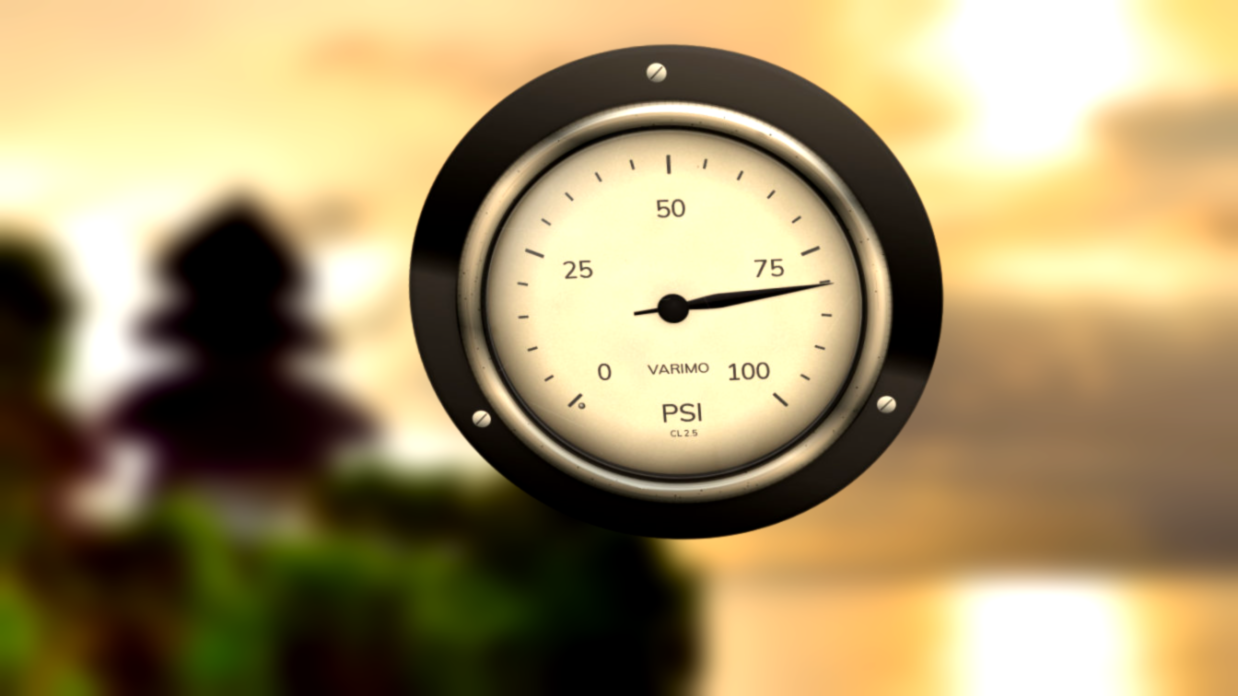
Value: psi 80
